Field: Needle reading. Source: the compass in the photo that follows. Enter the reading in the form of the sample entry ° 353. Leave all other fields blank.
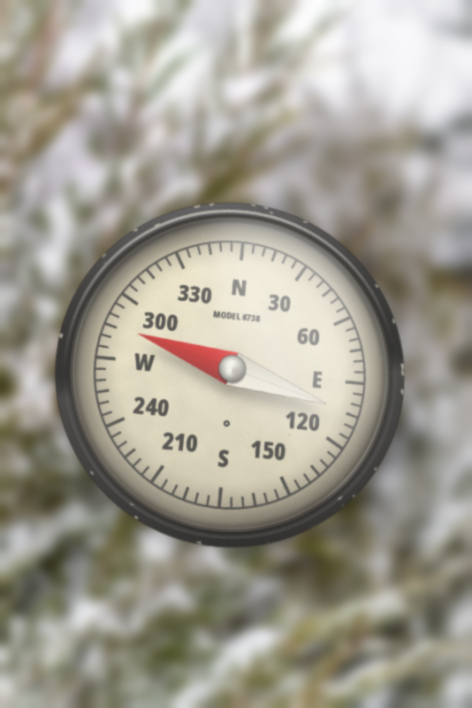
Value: ° 285
